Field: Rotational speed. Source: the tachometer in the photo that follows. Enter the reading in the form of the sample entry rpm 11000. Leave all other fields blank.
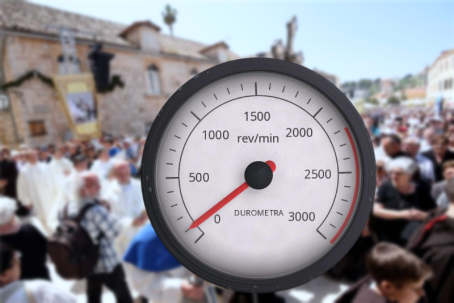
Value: rpm 100
